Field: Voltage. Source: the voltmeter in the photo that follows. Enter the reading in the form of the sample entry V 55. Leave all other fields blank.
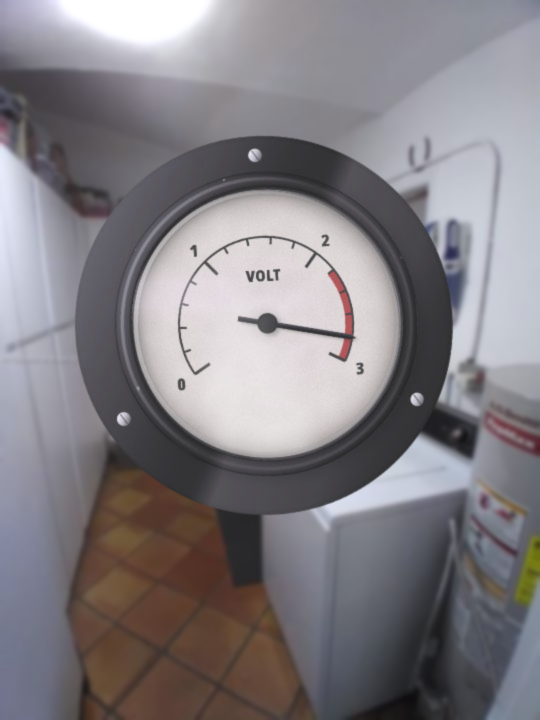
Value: V 2.8
